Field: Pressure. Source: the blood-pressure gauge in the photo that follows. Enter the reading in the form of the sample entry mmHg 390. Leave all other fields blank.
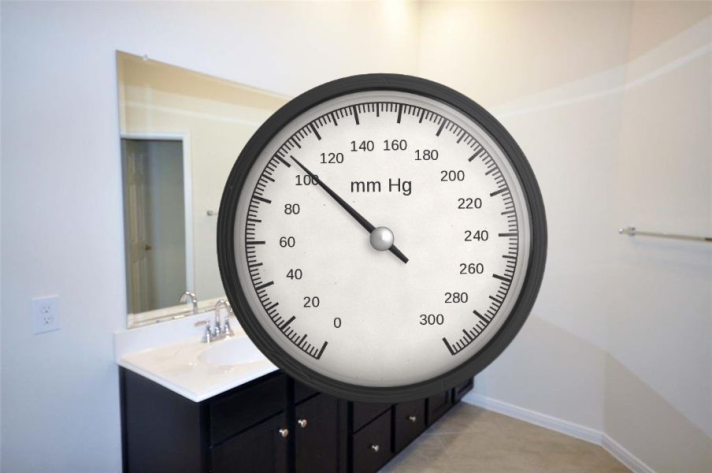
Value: mmHg 104
